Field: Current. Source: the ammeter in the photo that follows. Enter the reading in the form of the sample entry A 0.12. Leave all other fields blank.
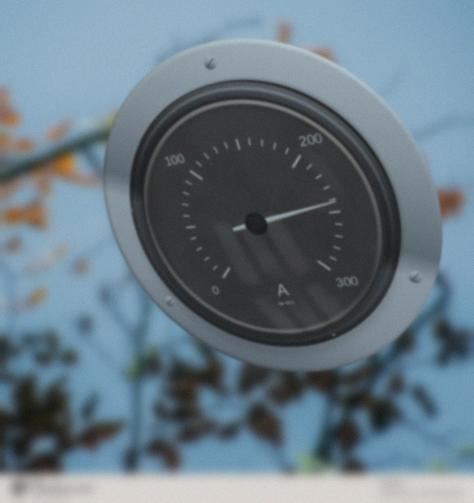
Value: A 240
